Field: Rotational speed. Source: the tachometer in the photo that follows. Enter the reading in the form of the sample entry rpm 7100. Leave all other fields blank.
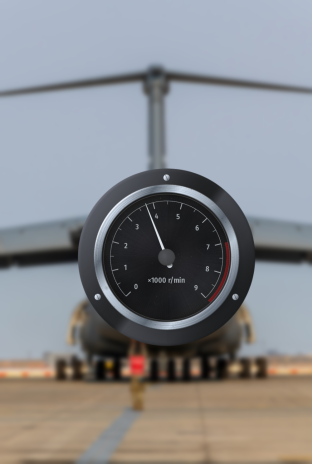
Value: rpm 3750
